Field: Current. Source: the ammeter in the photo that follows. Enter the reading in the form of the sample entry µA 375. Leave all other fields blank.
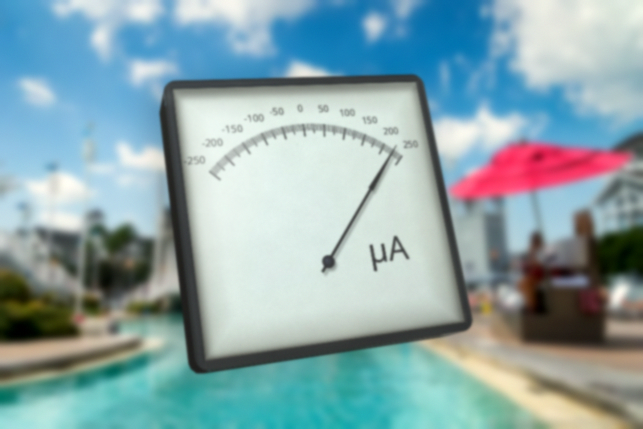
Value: µA 225
